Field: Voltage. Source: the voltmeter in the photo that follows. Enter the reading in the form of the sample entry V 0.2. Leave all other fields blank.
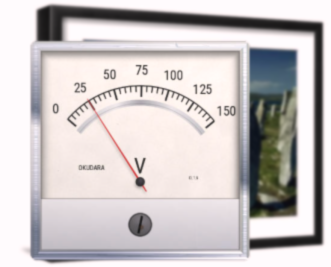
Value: V 25
